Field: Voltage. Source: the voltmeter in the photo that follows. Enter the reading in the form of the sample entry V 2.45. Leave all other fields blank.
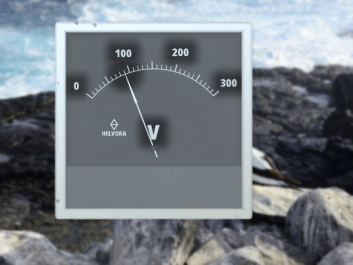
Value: V 90
